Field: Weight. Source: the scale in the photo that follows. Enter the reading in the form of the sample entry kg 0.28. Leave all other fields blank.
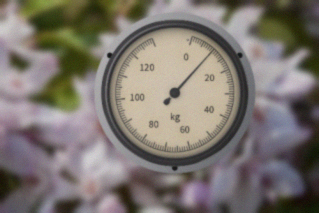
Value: kg 10
